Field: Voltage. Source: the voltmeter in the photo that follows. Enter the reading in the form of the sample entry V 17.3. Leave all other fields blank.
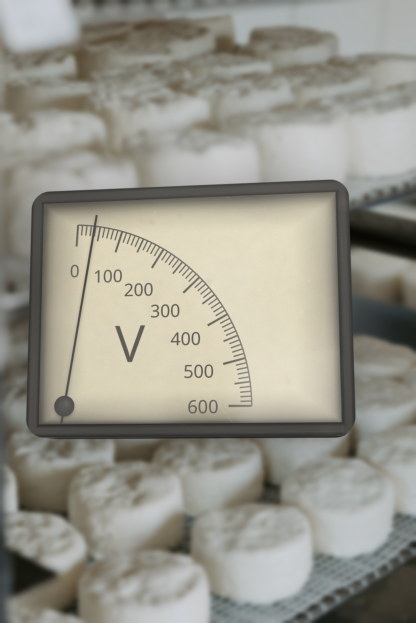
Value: V 40
